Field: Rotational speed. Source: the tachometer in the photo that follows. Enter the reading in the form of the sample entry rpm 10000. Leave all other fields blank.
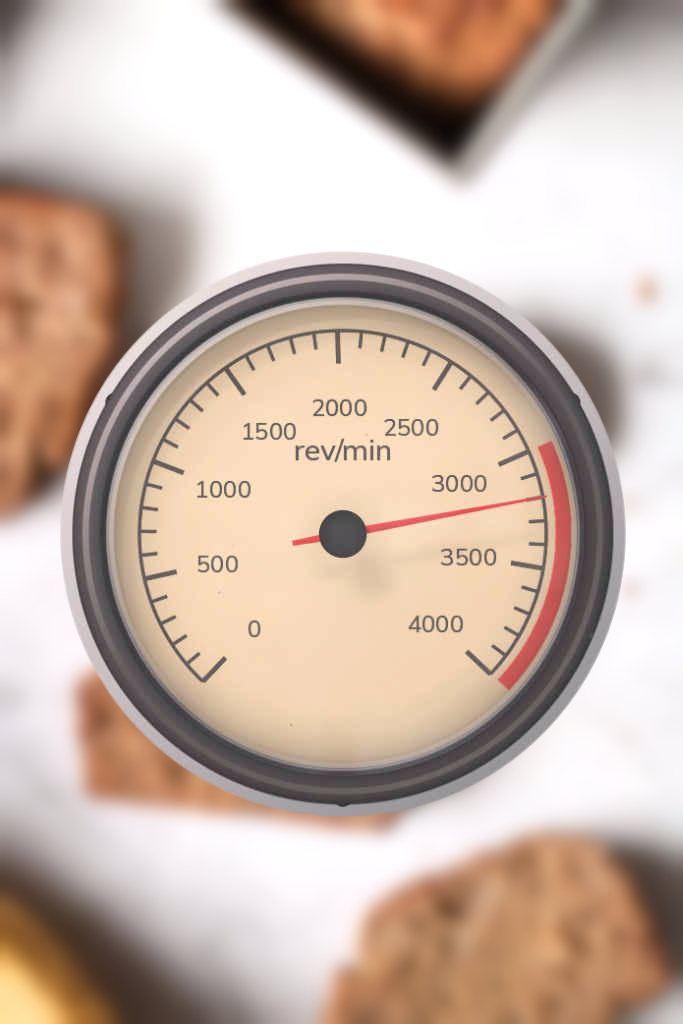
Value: rpm 3200
